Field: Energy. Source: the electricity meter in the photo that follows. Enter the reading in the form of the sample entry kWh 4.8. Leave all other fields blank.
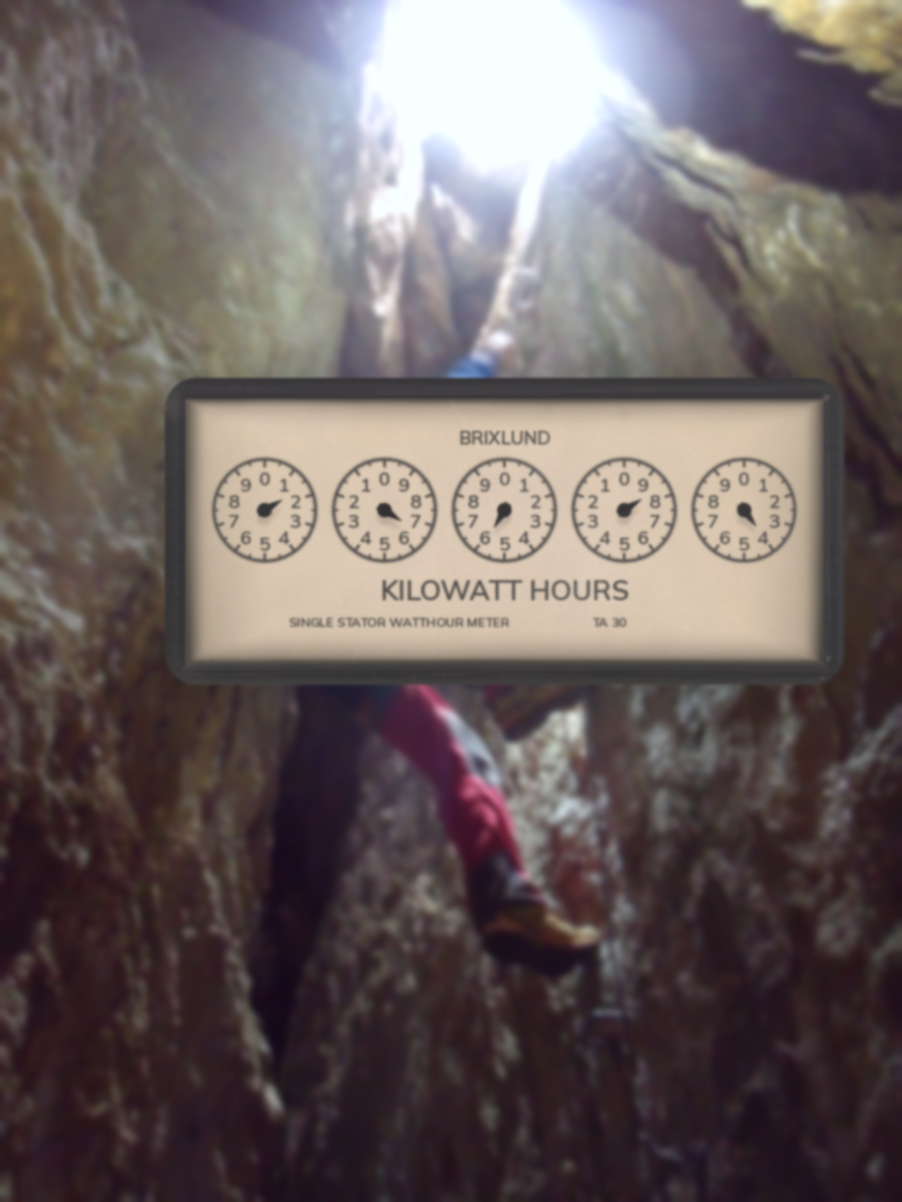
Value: kWh 16584
